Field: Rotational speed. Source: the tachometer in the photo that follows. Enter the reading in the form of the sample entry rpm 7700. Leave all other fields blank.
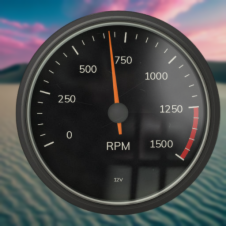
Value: rpm 675
